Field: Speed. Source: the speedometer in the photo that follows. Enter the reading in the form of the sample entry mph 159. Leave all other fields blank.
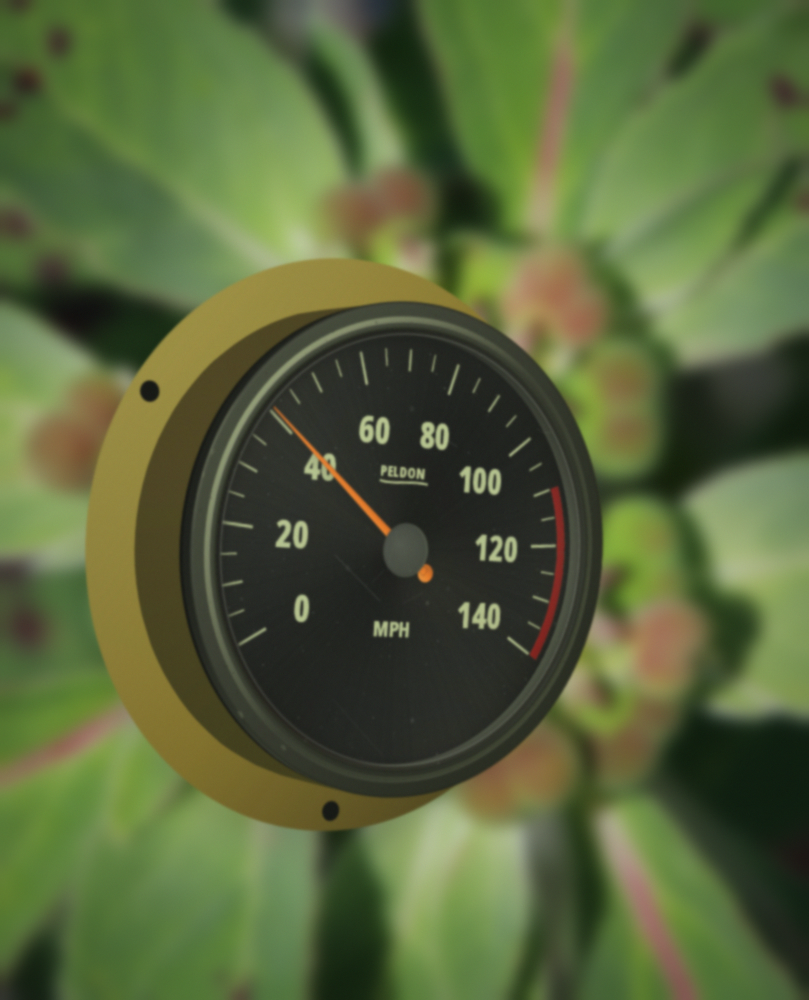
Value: mph 40
